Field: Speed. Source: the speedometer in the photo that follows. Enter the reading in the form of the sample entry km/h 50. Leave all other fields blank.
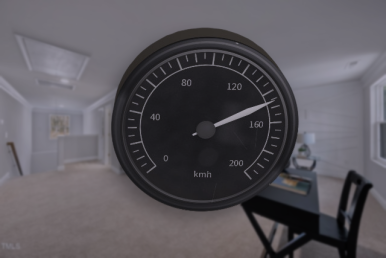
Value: km/h 145
